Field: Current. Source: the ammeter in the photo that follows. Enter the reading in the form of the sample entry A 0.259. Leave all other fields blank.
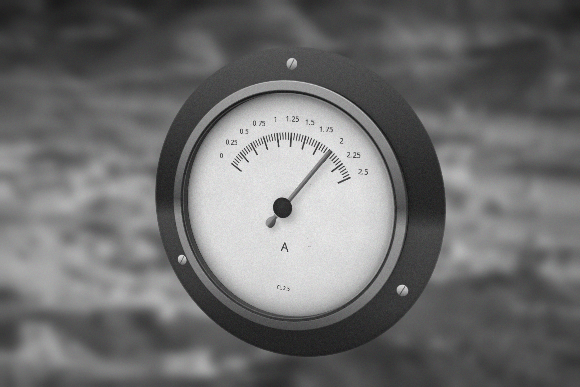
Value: A 2
